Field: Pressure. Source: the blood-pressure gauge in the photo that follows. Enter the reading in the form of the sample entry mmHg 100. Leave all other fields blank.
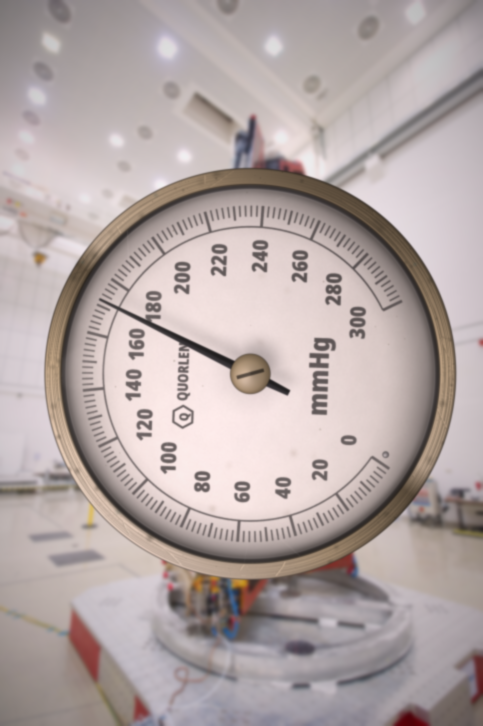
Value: mmHg 172
